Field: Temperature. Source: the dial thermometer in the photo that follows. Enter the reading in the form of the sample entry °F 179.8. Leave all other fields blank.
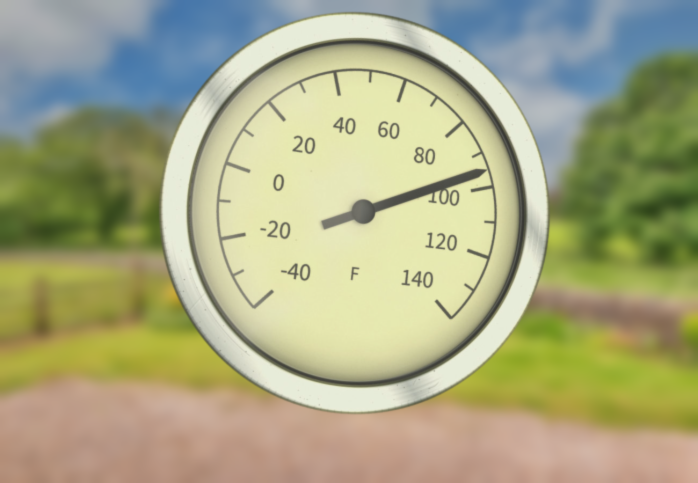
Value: °F 95
